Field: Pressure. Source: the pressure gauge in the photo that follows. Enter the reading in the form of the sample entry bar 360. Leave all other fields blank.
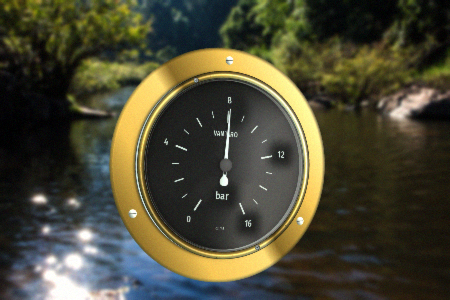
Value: bar 8
